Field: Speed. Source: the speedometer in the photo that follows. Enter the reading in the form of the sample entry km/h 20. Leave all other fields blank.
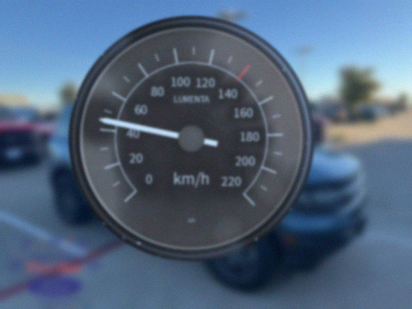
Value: km/h 45
